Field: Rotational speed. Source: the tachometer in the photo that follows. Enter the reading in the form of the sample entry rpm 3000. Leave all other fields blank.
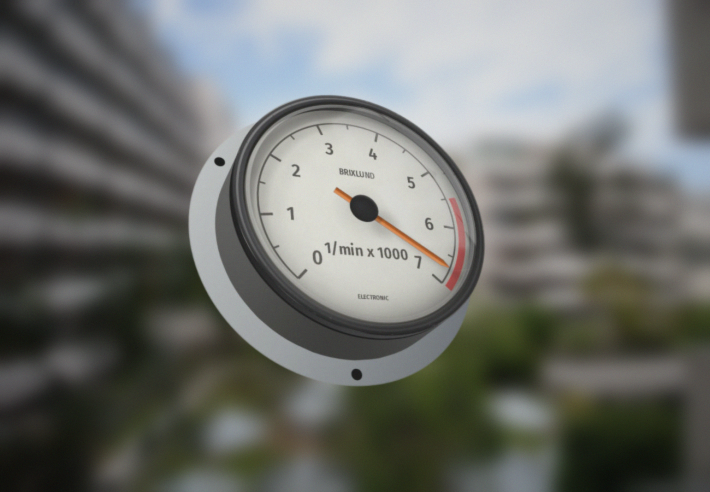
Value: rpm 6750
